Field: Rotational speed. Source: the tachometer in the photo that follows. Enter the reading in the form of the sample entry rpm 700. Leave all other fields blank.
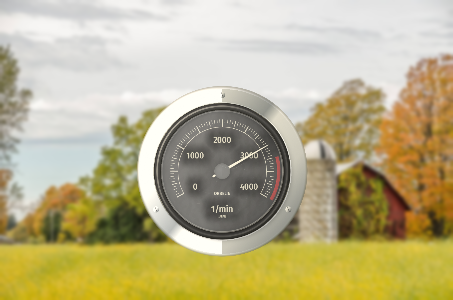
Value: rpm 3000
